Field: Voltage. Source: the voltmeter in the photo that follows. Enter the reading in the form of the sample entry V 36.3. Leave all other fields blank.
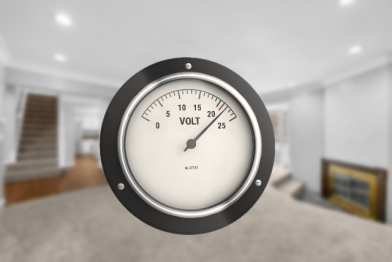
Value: V 22
